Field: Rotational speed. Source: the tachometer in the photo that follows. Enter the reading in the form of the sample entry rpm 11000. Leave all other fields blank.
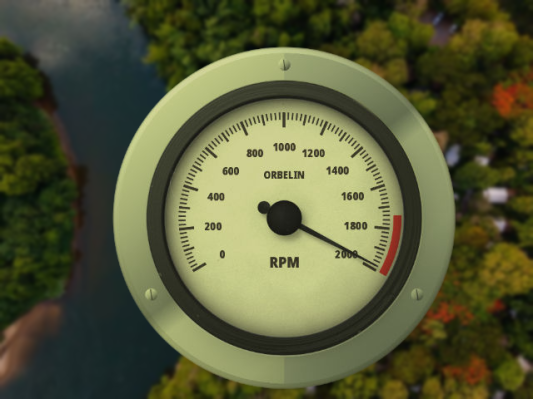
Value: rpm 1980
